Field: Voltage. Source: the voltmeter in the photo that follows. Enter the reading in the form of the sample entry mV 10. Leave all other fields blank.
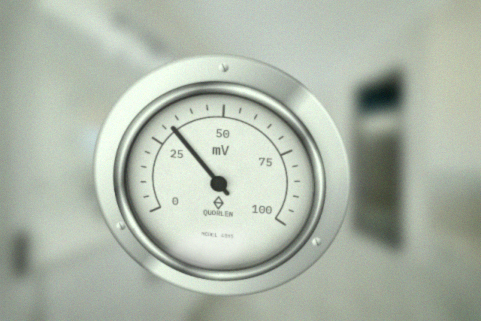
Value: mV 32.5
